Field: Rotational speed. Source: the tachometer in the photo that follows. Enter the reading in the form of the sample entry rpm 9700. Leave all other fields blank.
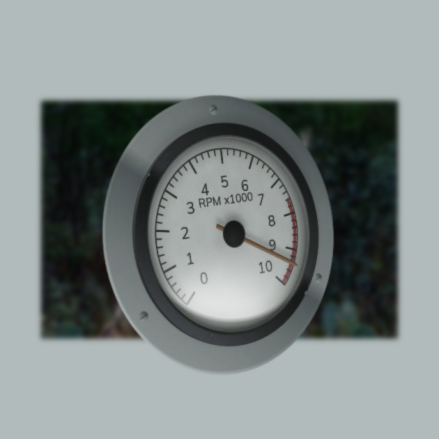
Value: rpm 9400
